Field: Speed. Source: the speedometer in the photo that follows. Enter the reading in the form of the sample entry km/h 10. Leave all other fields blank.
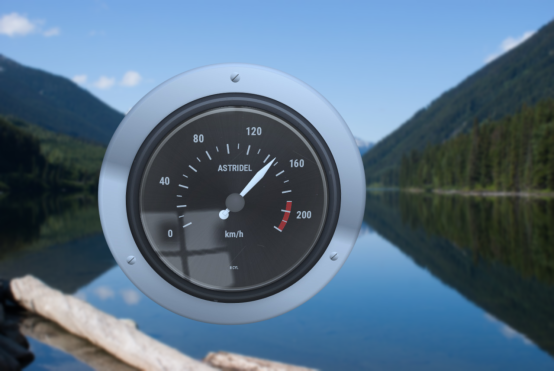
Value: km/h 145
